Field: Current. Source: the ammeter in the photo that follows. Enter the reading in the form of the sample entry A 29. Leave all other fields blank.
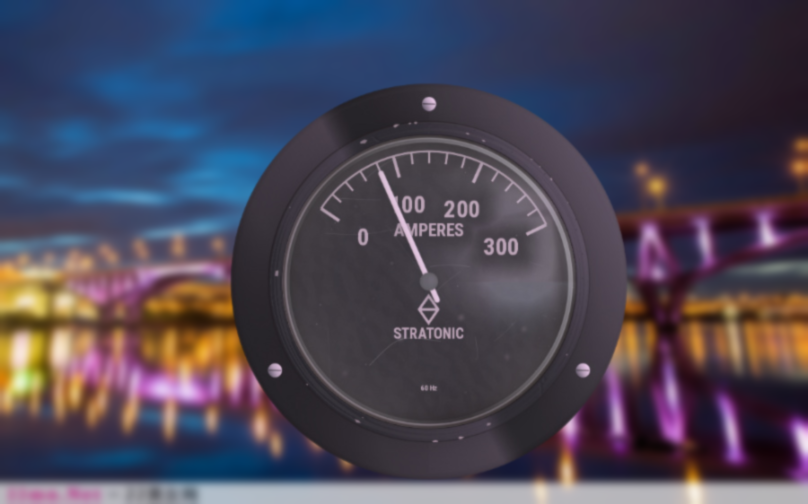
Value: A 80
